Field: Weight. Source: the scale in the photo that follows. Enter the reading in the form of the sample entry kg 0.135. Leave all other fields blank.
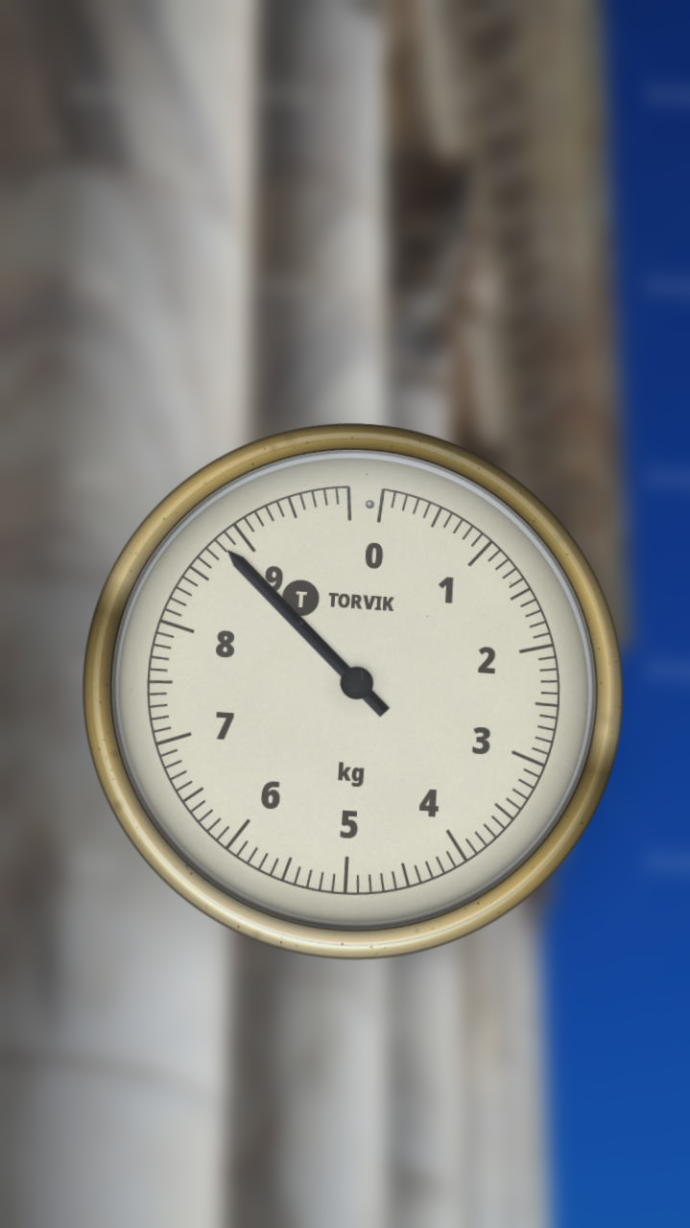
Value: kg 8.8
